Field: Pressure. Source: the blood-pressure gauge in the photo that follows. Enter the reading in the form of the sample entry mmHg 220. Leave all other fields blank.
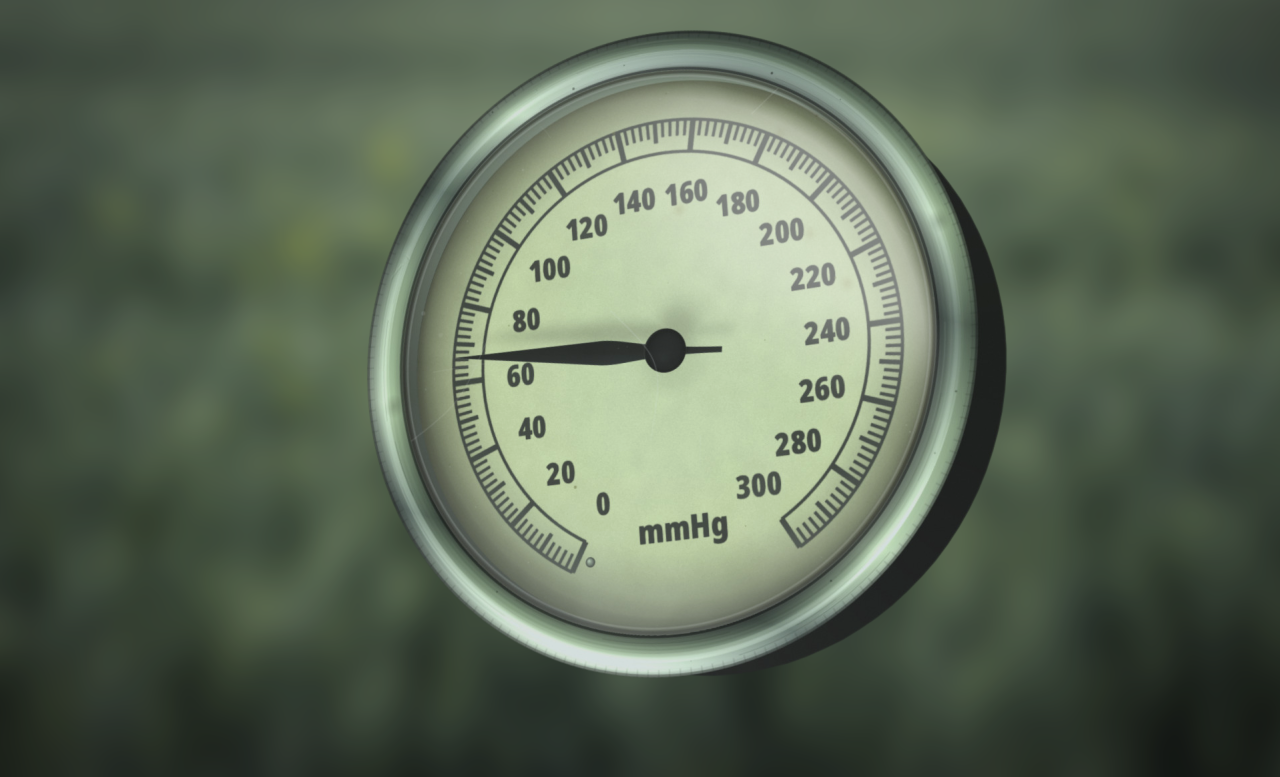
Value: mmHg 66
